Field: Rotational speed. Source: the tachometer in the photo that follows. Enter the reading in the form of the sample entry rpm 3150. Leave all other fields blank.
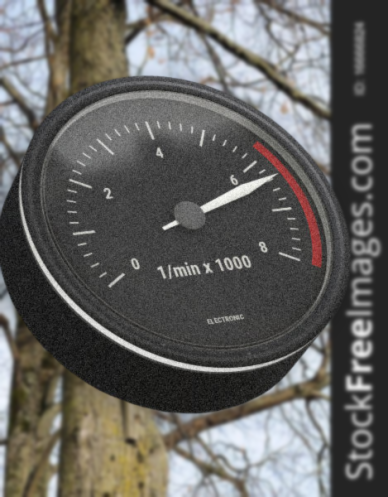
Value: rpm 6400
